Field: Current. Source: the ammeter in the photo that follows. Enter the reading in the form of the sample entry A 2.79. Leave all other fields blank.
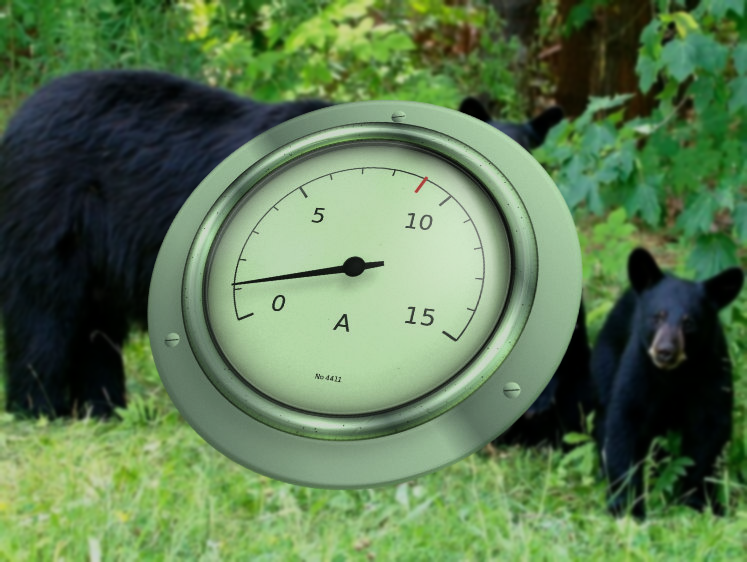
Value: A 1
